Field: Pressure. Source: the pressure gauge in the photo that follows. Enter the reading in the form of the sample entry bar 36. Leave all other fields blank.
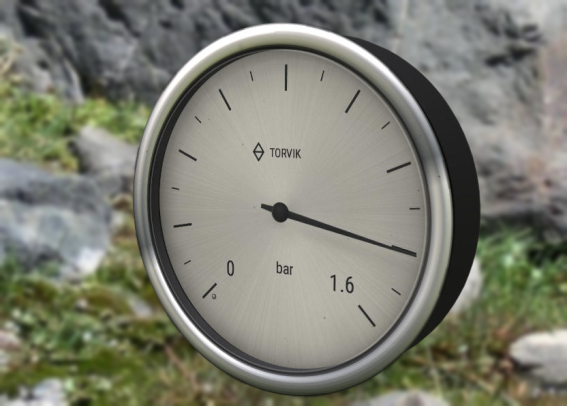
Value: bar 1.4
